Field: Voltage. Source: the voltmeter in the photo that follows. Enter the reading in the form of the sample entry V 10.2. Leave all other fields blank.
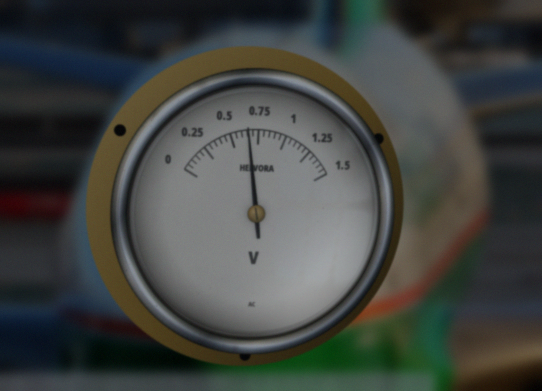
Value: V 0.65
